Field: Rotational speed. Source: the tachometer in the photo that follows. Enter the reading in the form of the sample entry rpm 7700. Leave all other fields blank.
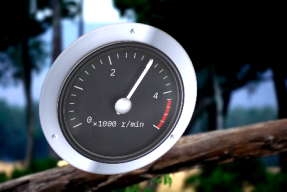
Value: rpm 3000
